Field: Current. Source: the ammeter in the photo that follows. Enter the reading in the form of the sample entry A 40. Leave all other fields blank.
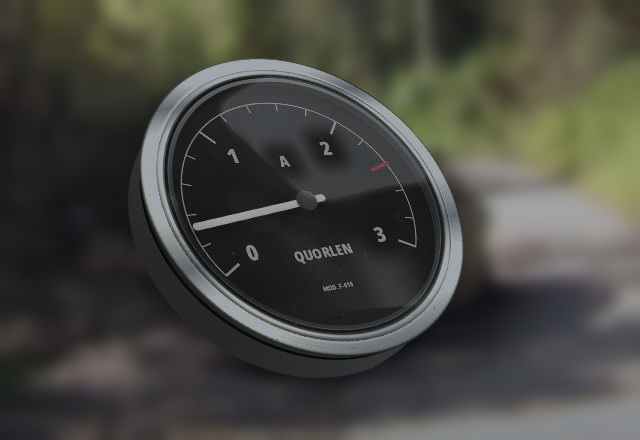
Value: A 0.3
